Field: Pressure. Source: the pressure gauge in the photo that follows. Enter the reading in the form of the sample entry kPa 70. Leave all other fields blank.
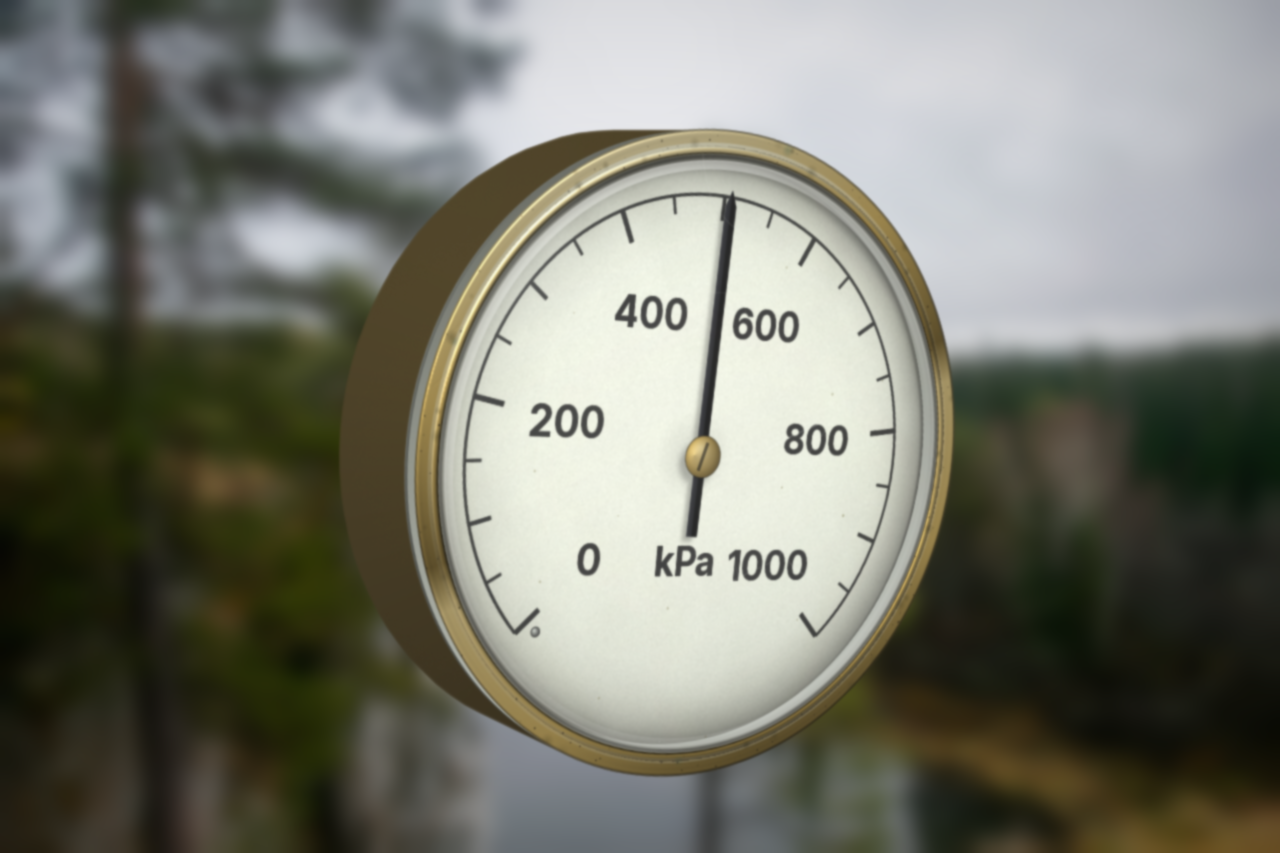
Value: kPa 500
